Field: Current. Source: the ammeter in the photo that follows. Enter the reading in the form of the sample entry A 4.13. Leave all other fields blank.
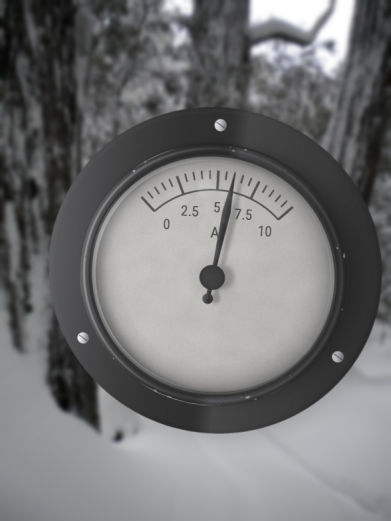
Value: A 6
